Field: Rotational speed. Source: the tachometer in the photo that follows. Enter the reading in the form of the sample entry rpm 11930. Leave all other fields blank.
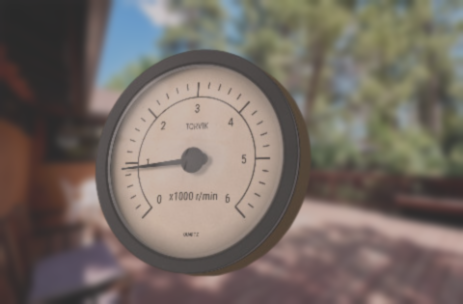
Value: rpm 900
